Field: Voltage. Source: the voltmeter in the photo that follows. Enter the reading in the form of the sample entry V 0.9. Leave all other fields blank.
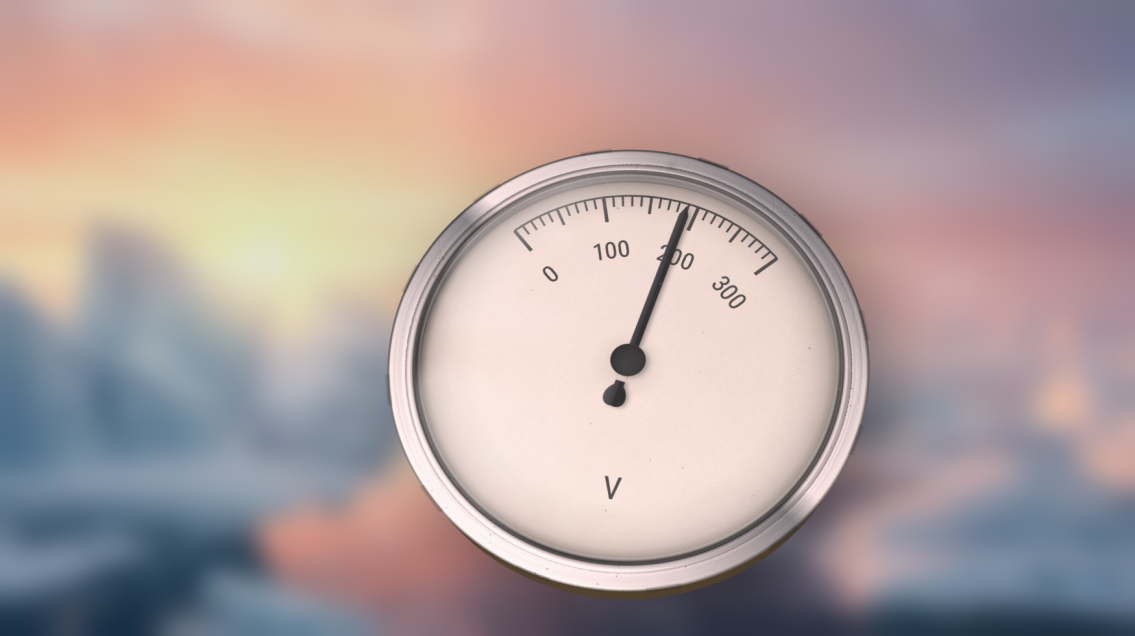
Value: V 190
